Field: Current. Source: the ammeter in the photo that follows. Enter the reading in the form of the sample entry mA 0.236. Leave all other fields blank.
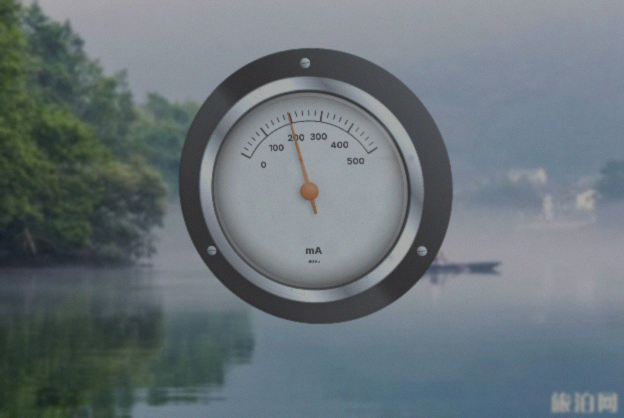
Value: mA 200
